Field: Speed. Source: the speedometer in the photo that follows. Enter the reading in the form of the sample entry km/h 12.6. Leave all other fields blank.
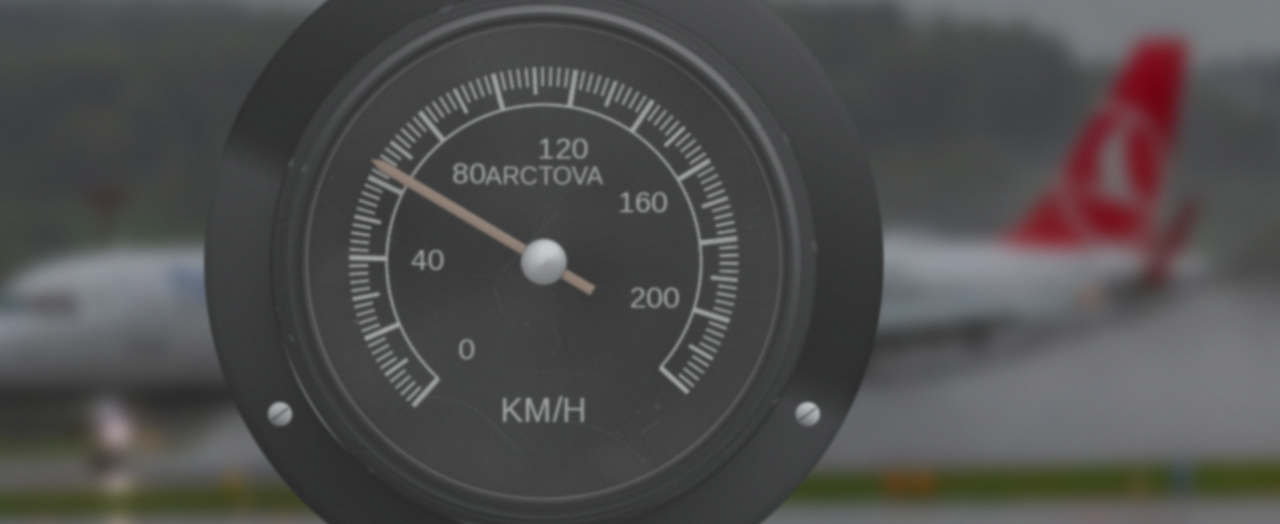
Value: km/h 64
